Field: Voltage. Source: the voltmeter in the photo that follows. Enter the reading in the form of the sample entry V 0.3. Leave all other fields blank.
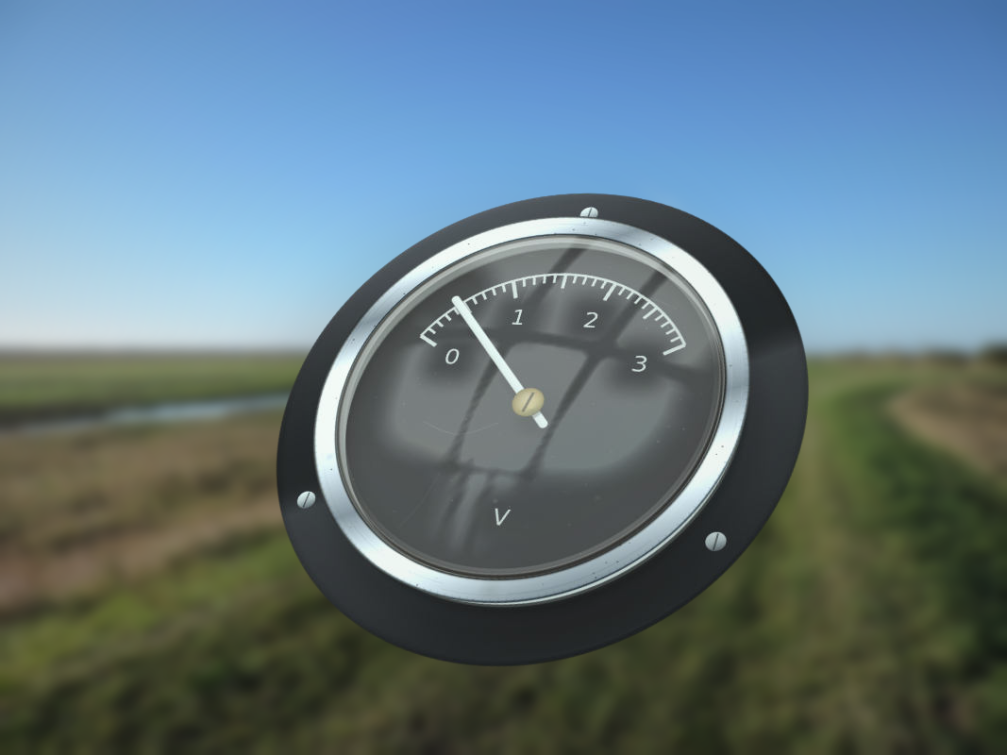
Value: V 0.45
